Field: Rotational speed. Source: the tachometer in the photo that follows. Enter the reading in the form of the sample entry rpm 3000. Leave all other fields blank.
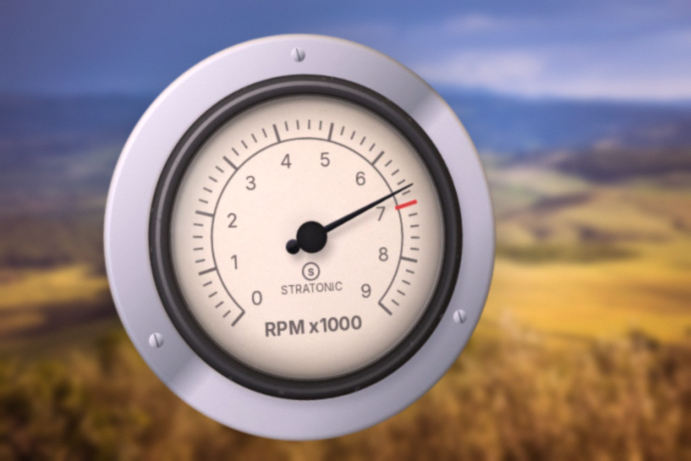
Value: rpm 6700
